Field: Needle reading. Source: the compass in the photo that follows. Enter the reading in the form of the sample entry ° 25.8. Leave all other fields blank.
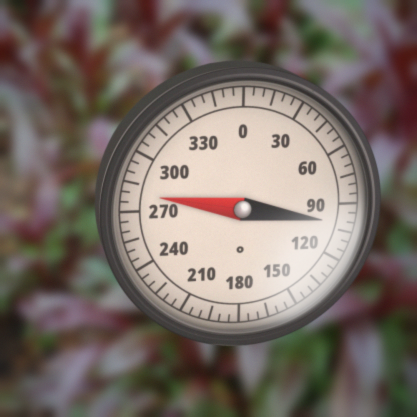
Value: ° 280
